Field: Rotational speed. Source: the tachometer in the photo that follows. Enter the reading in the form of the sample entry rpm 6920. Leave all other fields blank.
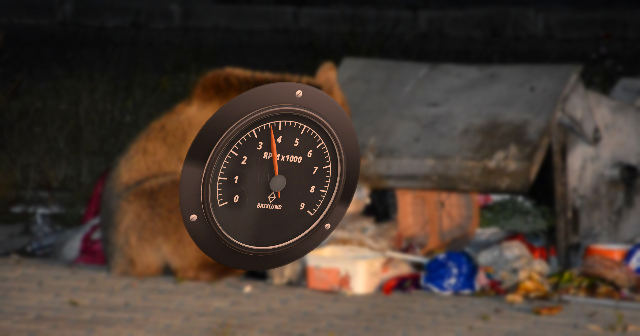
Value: rpm 3600
